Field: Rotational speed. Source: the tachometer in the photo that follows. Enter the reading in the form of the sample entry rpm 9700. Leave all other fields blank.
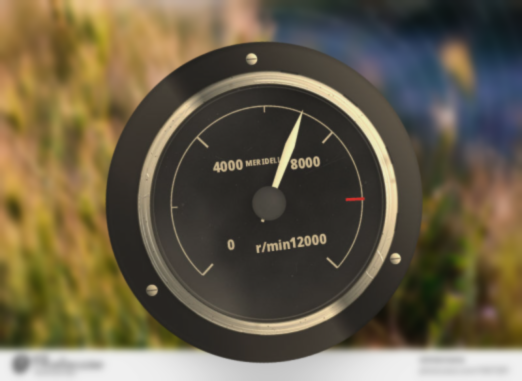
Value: rpm 7000
